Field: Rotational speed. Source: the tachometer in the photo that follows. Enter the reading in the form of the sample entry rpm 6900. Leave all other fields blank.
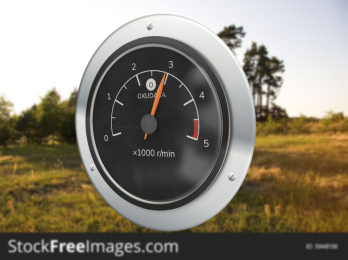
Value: rpm 3000
